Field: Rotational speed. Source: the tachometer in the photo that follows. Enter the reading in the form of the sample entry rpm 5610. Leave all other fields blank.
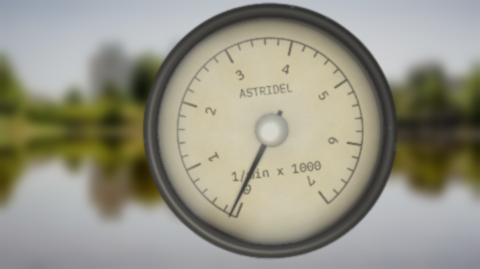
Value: rpm 100
